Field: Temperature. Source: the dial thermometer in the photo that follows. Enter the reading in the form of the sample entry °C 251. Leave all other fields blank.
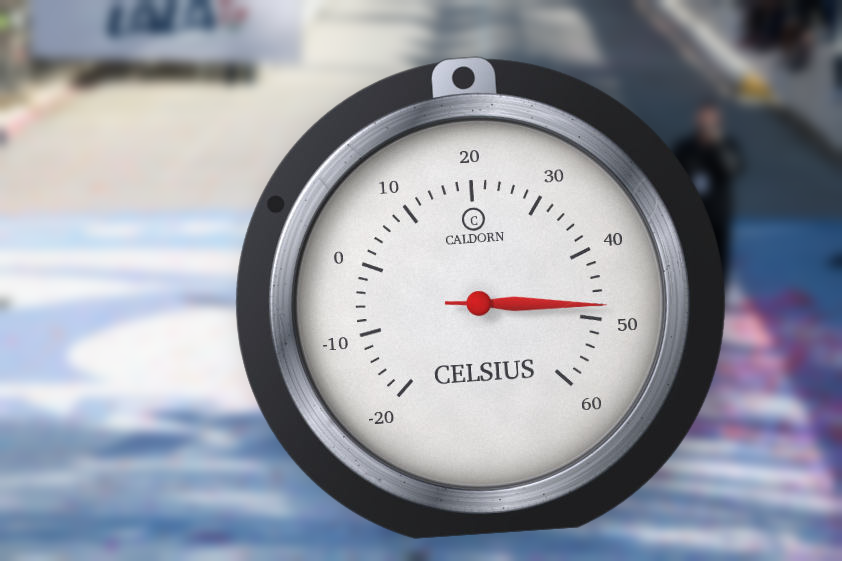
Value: °C 48
